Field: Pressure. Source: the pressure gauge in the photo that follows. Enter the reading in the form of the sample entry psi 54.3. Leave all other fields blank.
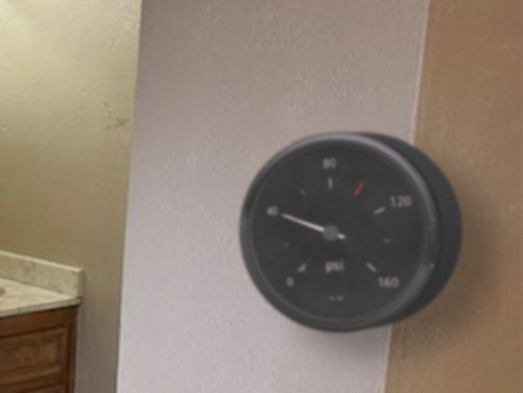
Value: psi 40
